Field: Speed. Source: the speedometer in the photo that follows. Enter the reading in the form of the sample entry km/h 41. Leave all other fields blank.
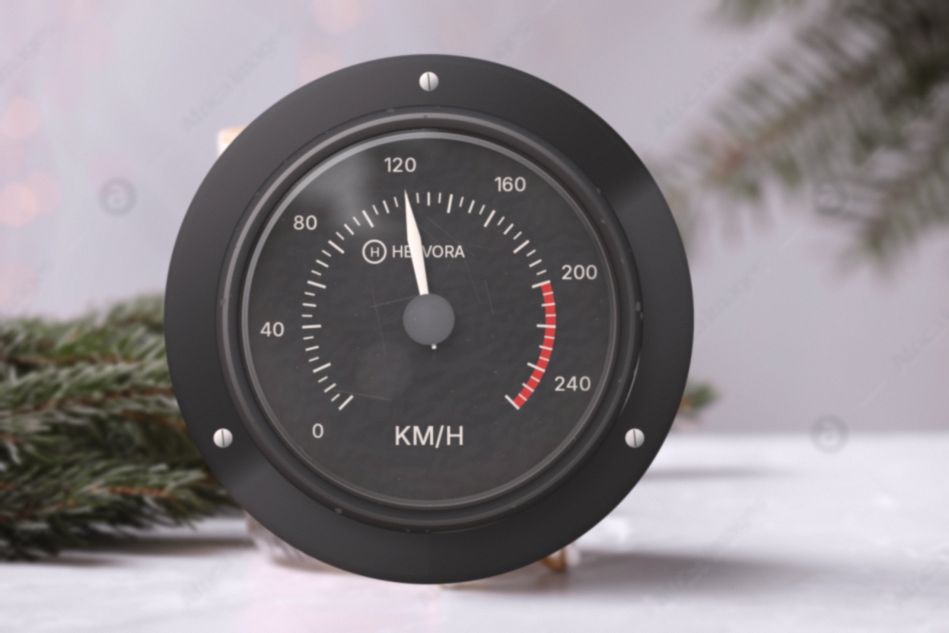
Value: km/h 120
